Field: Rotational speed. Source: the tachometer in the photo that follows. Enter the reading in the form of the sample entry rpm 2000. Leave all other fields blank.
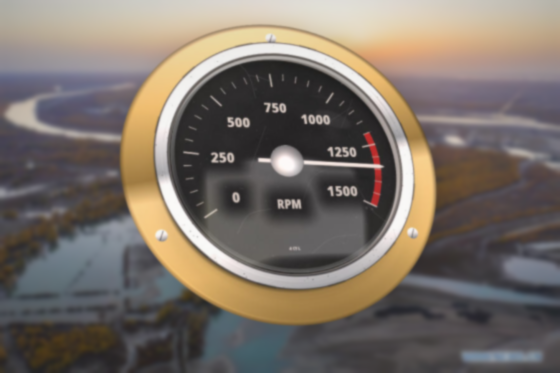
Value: rpm 1350
